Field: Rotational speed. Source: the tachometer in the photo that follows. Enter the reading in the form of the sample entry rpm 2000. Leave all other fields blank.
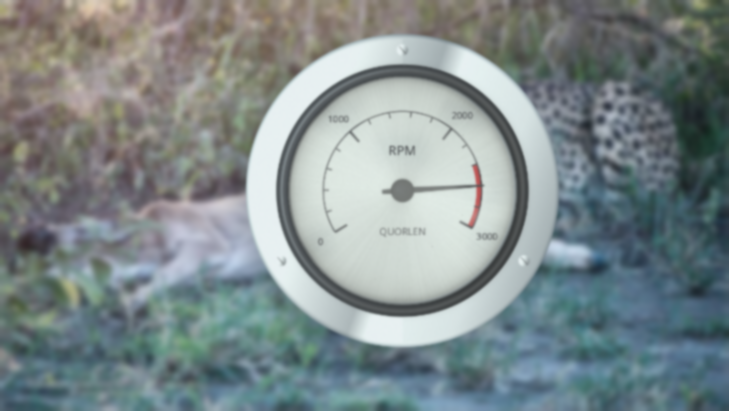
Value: rpm 2600
